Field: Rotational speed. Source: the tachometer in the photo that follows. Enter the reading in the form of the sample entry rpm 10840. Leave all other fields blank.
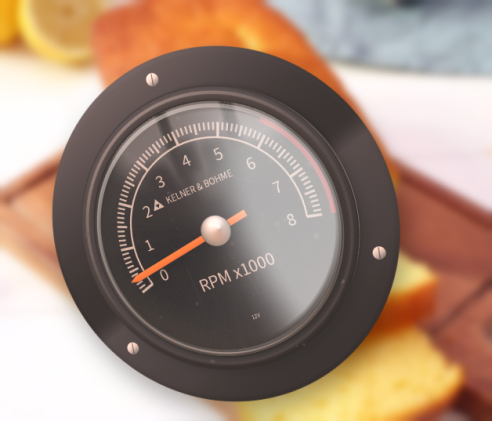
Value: rpm 300
